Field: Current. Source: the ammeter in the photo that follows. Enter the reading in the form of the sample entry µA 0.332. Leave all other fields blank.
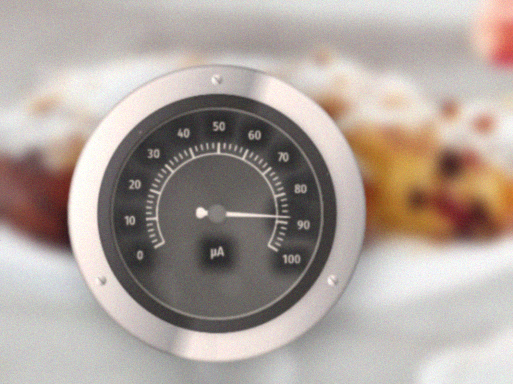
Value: µA 88
